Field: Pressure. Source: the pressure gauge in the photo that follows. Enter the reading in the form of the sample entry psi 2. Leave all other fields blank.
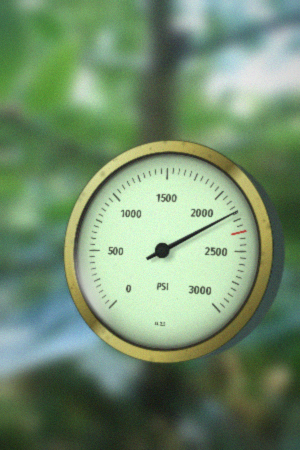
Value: psi 2200
